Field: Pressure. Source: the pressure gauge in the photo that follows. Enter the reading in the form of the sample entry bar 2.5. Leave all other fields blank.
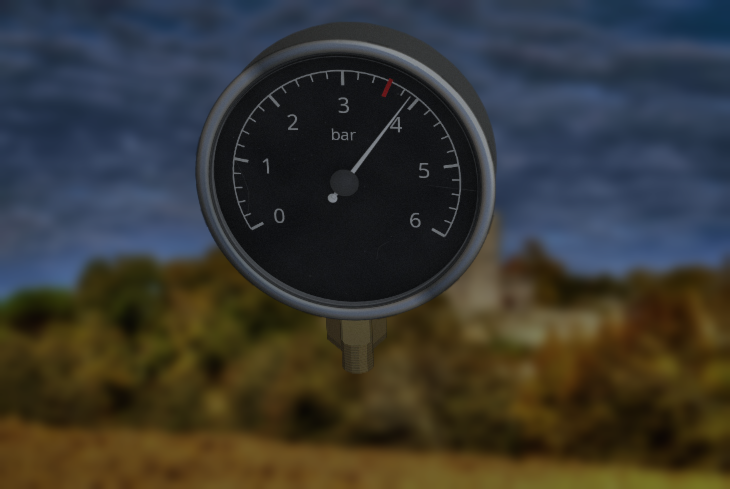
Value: bar 3.9
